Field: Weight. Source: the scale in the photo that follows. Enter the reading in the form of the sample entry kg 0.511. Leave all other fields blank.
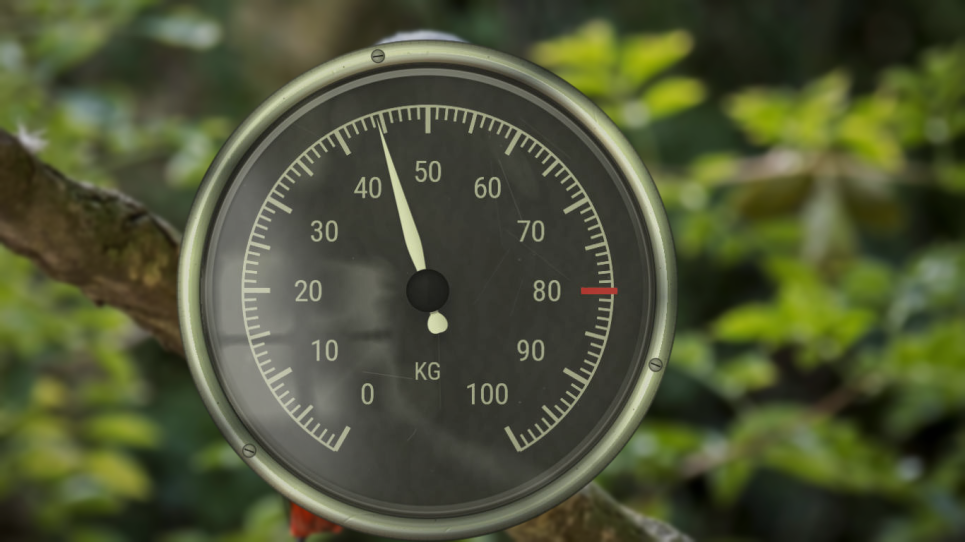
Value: kg 44.5
